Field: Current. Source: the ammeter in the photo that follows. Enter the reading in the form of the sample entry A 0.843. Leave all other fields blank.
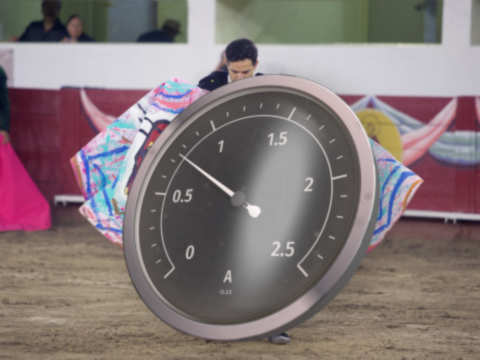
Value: A 0.75
